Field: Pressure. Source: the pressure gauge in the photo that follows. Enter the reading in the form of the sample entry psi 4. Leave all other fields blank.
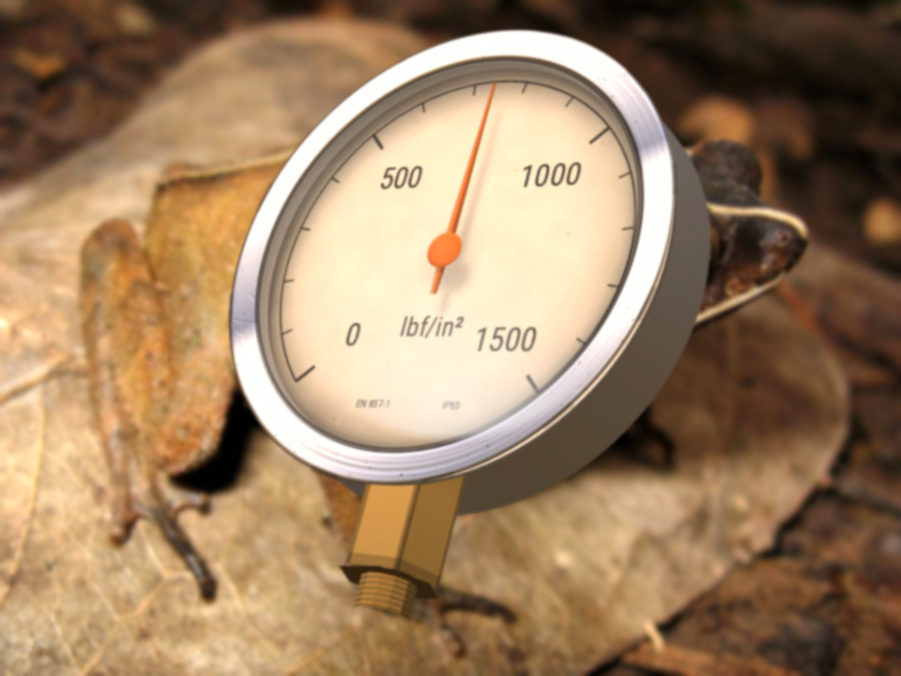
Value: psi 750
